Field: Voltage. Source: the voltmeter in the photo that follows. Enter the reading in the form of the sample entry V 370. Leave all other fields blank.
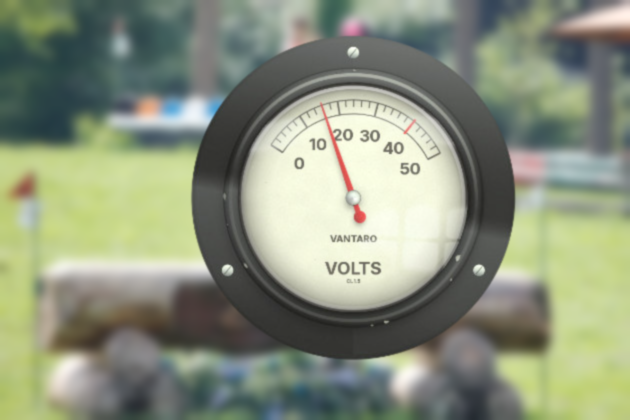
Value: V 16
